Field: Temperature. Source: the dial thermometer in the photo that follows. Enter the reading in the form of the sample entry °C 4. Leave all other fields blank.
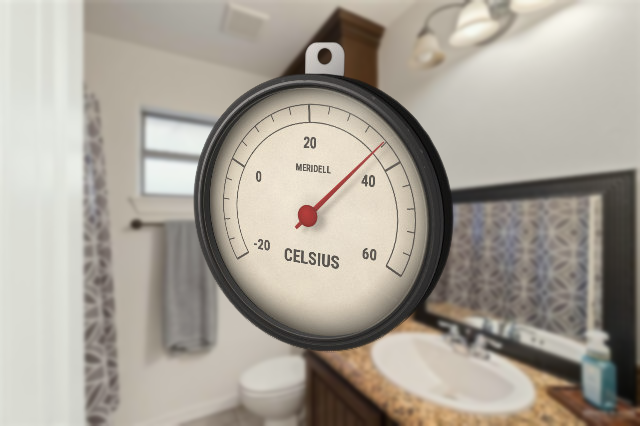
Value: °C 36
